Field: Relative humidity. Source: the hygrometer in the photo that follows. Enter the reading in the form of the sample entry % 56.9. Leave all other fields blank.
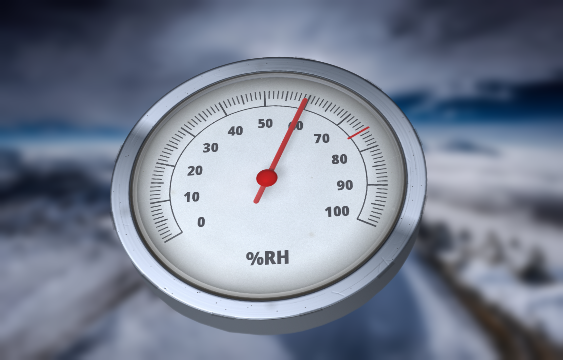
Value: % 60
